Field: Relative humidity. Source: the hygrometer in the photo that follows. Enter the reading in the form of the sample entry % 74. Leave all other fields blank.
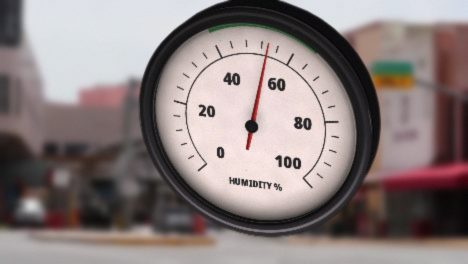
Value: % 54
